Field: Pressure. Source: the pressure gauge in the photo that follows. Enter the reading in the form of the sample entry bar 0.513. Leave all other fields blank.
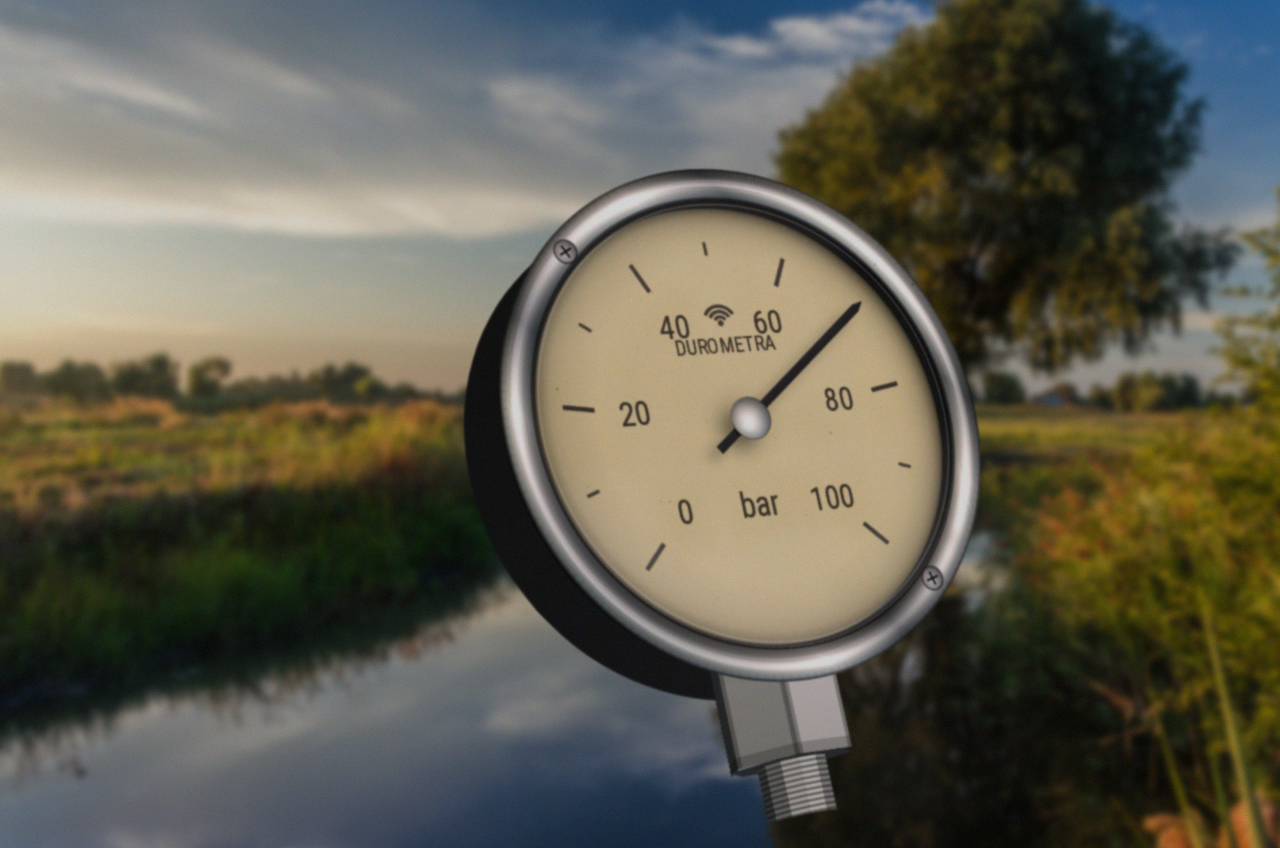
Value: bar 70
